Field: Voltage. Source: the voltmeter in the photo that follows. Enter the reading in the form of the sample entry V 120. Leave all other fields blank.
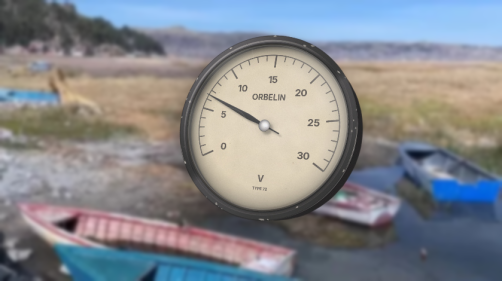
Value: V 6.5
